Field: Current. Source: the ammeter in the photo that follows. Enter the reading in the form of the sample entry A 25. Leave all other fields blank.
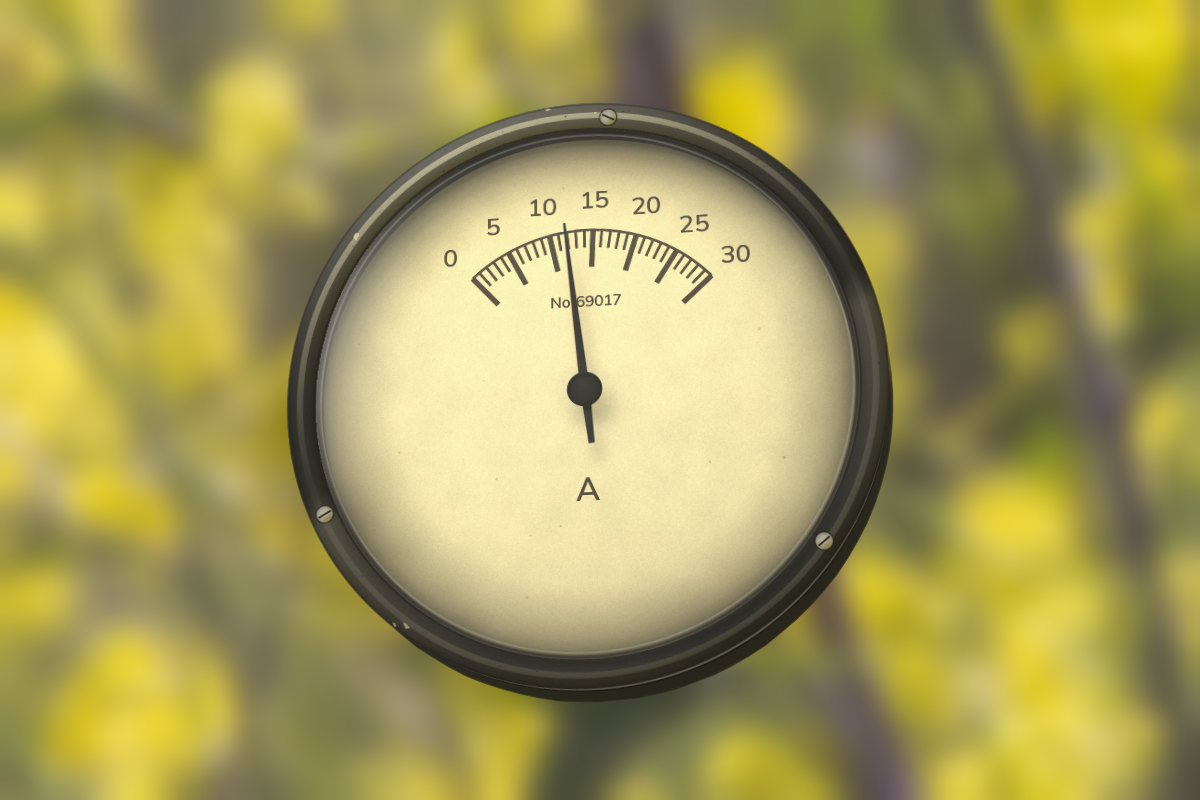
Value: A 12
